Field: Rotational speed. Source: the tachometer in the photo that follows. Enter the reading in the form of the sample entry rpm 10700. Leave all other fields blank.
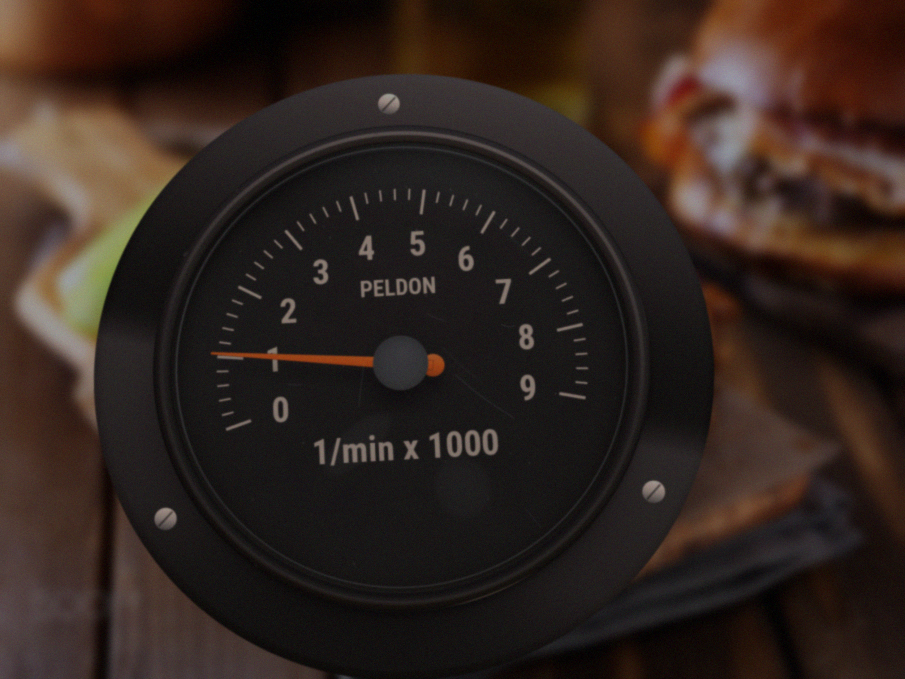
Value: rpm 1000
